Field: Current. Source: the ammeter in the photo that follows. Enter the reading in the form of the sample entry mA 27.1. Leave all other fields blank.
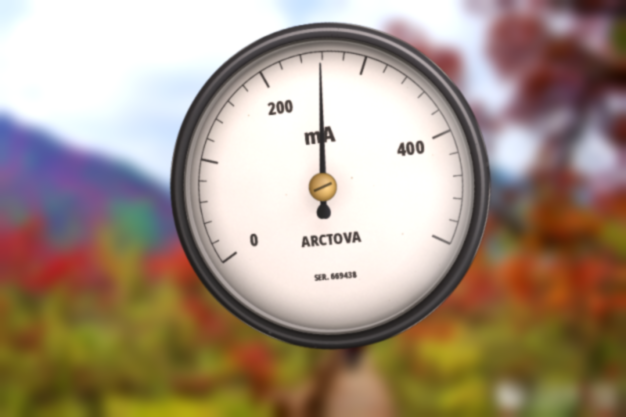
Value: mA 260
